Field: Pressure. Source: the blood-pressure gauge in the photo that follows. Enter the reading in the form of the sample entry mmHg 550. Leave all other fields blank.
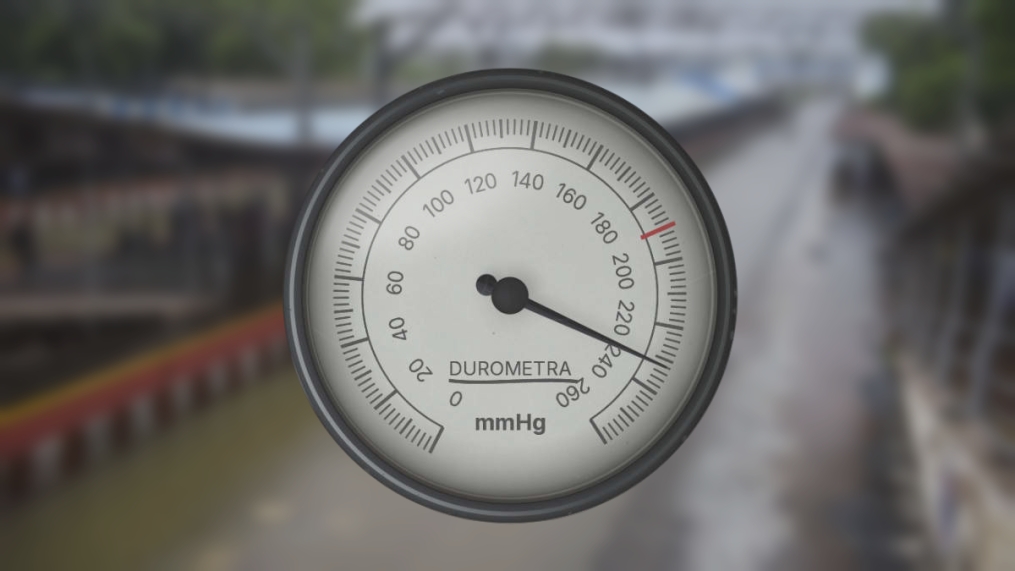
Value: mmHg 232
